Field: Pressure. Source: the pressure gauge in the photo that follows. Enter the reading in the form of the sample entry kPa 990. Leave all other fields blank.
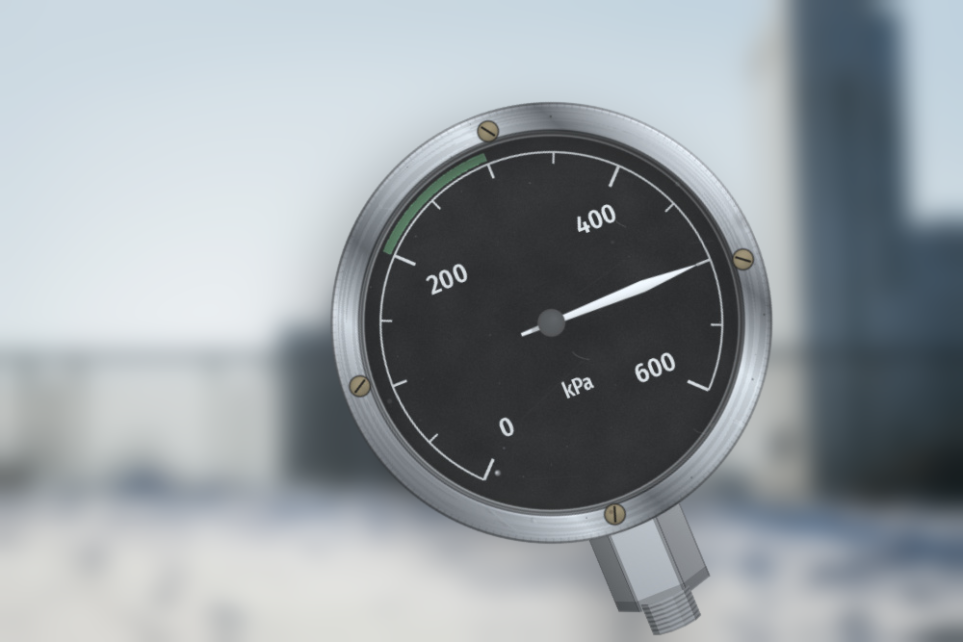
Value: kPa 500
